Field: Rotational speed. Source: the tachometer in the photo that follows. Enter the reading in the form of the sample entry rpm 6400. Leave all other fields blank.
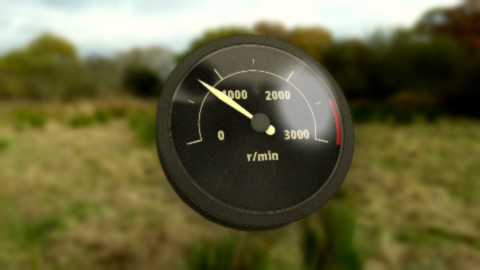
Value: rpm 750
